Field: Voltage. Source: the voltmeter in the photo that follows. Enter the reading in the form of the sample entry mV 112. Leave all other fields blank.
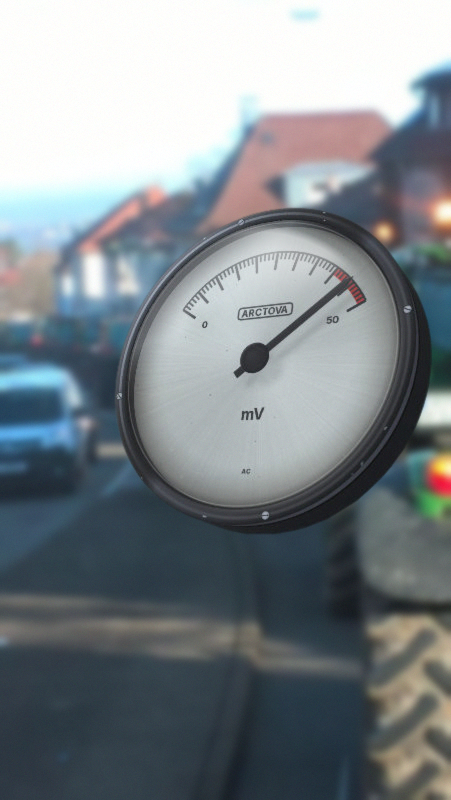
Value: mV 45
